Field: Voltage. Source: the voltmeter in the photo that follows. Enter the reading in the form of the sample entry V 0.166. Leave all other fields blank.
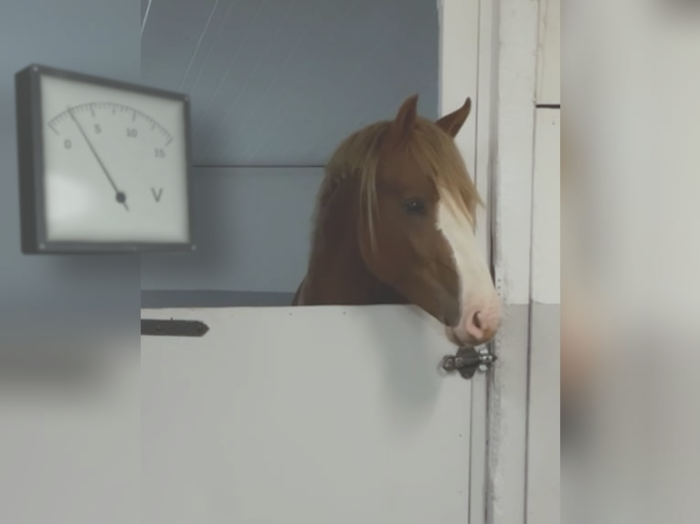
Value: V 2.5
